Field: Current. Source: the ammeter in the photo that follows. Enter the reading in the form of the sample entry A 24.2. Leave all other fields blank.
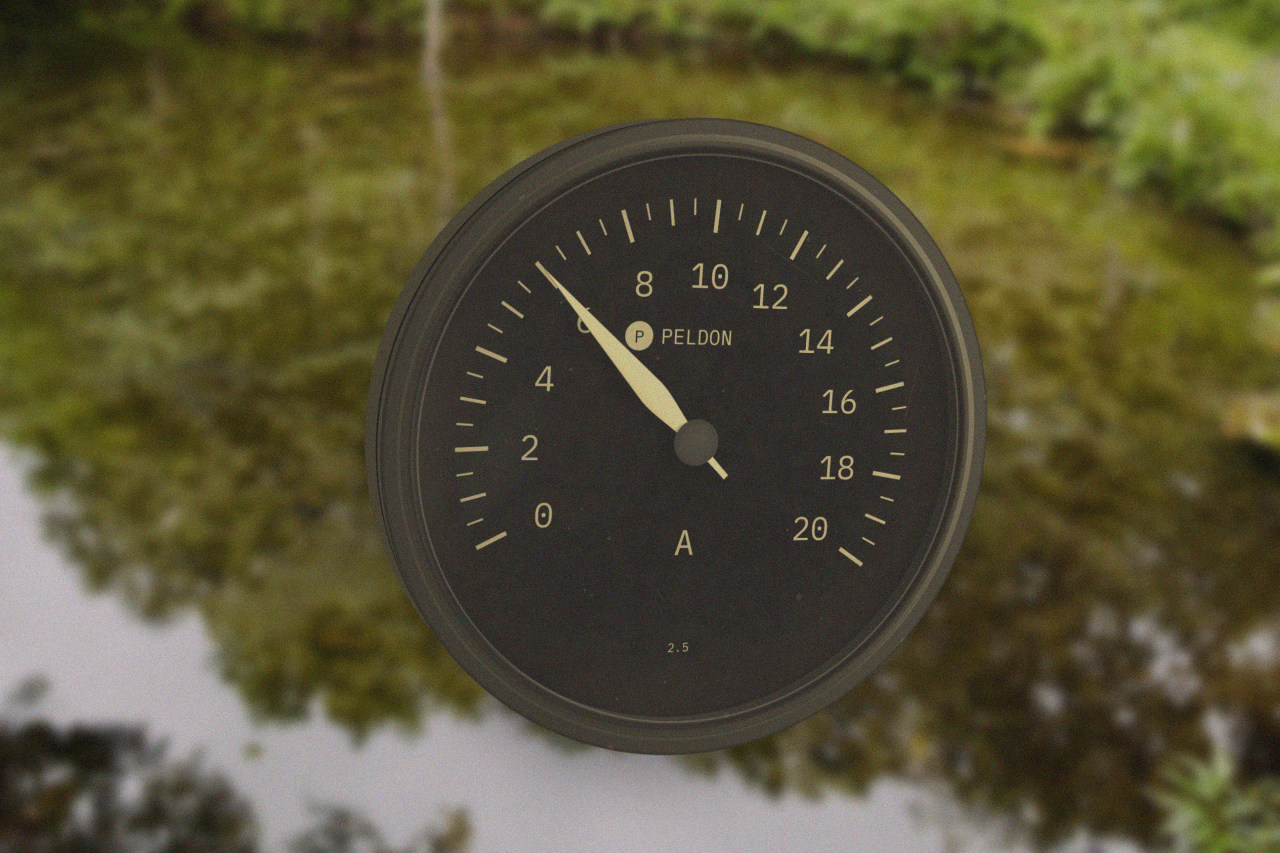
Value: A 6
